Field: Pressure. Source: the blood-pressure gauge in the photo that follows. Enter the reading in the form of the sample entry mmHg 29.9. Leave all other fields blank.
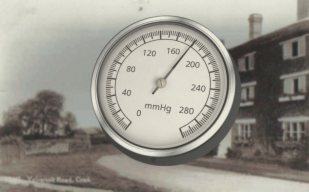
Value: mmHg 180
